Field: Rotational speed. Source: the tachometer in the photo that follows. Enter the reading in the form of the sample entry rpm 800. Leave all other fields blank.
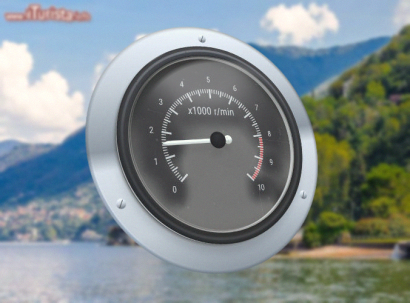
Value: rpm 1500
